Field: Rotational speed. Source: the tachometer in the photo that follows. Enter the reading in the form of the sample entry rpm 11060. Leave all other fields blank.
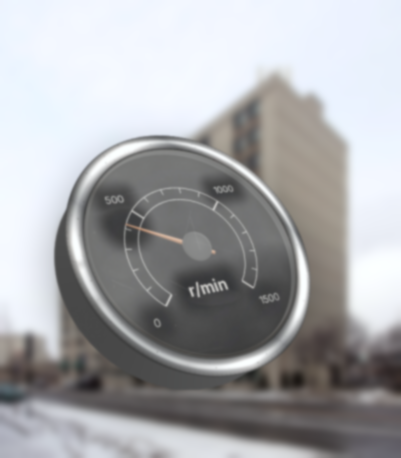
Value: rpm 400
